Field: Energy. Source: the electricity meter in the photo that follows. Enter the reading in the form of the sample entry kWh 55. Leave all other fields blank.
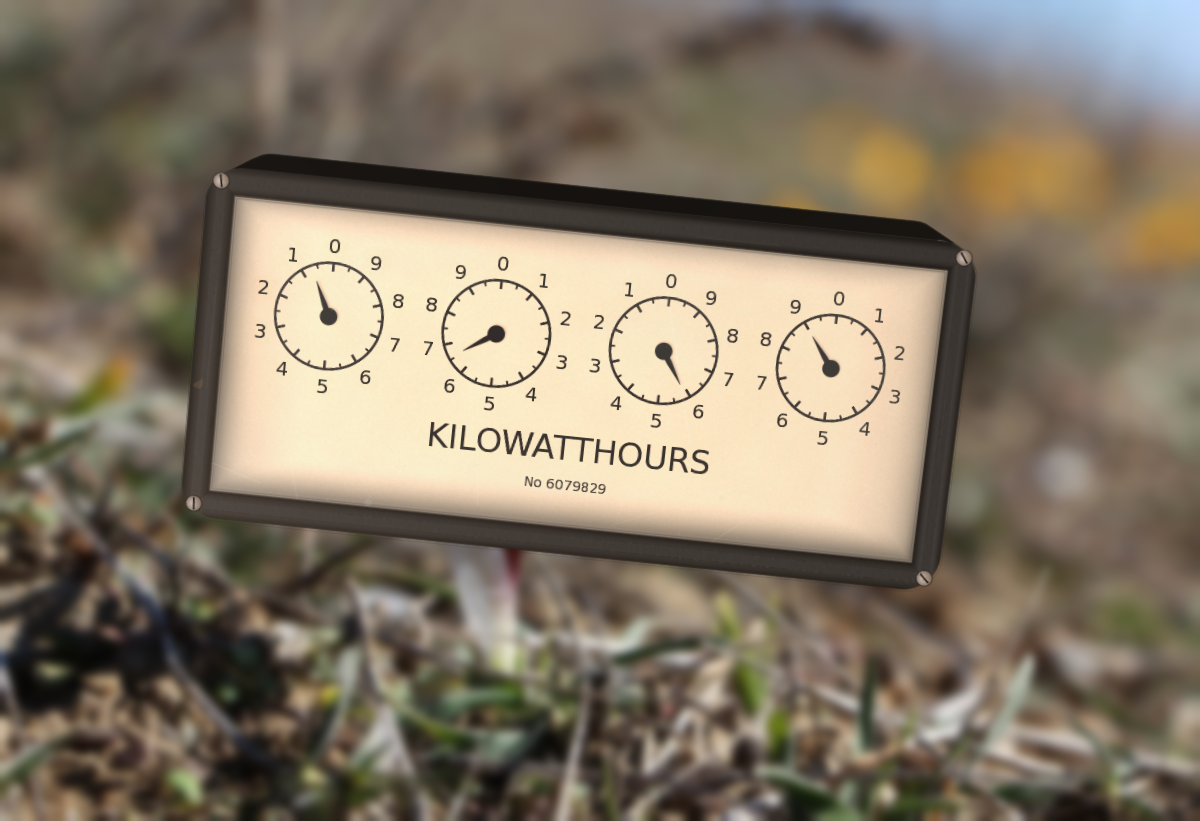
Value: kWh 659
